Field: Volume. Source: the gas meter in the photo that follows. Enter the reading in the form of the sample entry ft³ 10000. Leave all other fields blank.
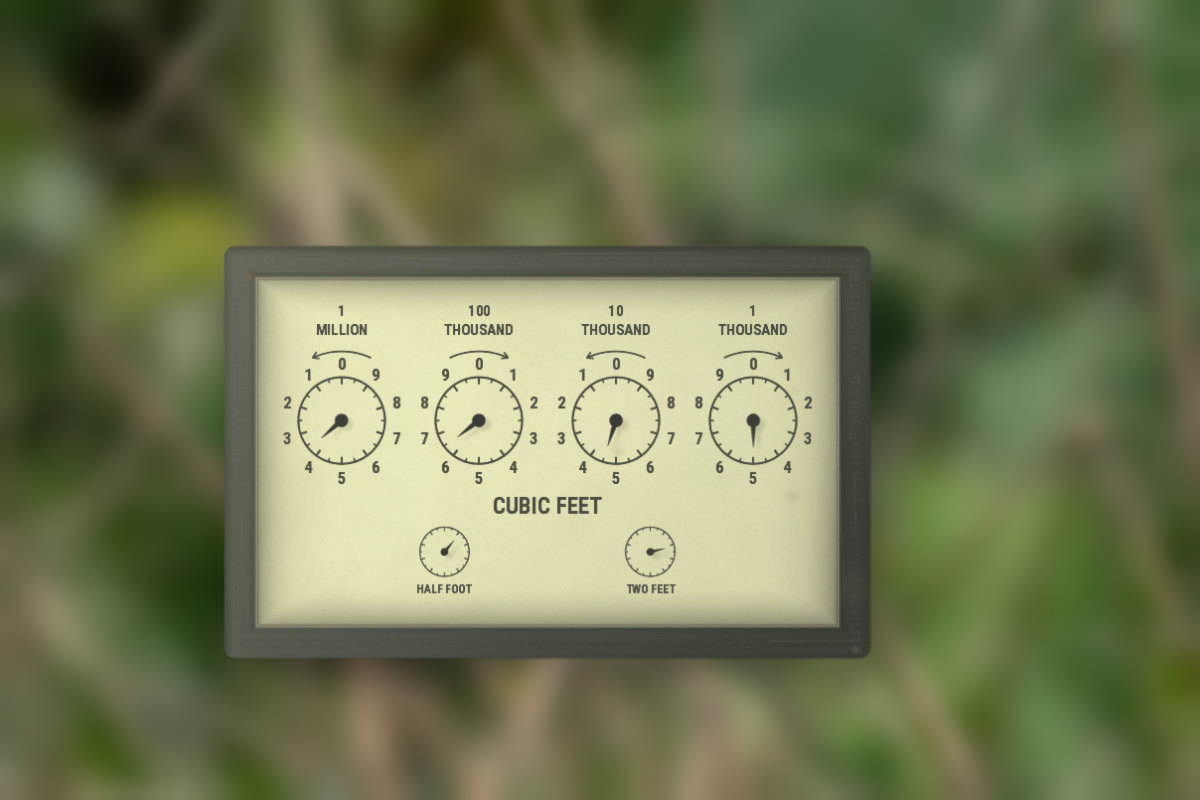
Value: ft³ 364500
